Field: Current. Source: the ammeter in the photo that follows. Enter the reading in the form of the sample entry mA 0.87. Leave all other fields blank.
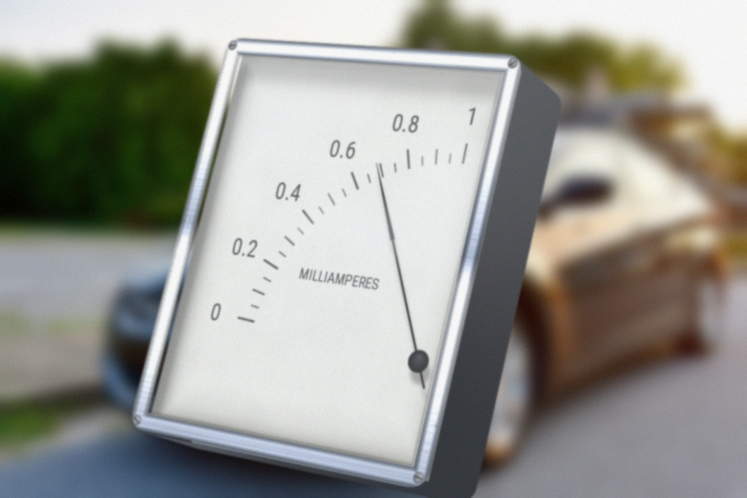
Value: mA 0.7
